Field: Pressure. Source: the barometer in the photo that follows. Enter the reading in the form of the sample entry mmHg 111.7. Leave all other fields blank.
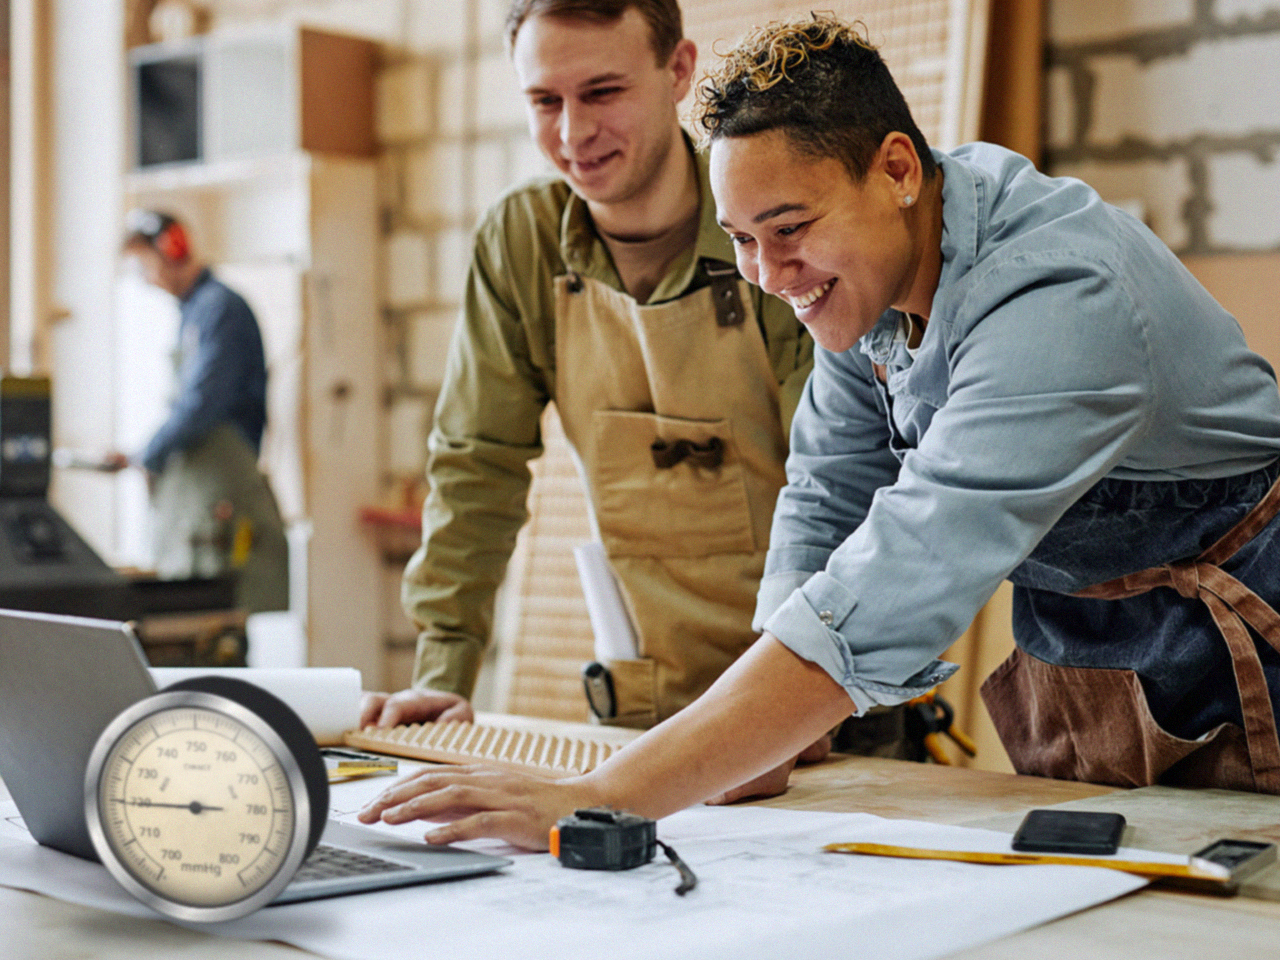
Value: mmHg 720
